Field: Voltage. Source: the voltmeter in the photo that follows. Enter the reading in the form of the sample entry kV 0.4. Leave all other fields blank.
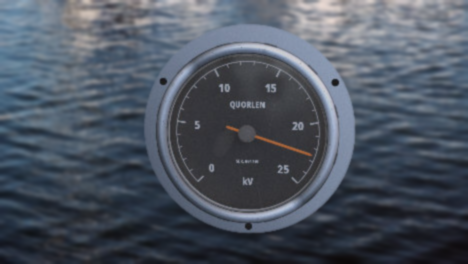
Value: kV 22.5
